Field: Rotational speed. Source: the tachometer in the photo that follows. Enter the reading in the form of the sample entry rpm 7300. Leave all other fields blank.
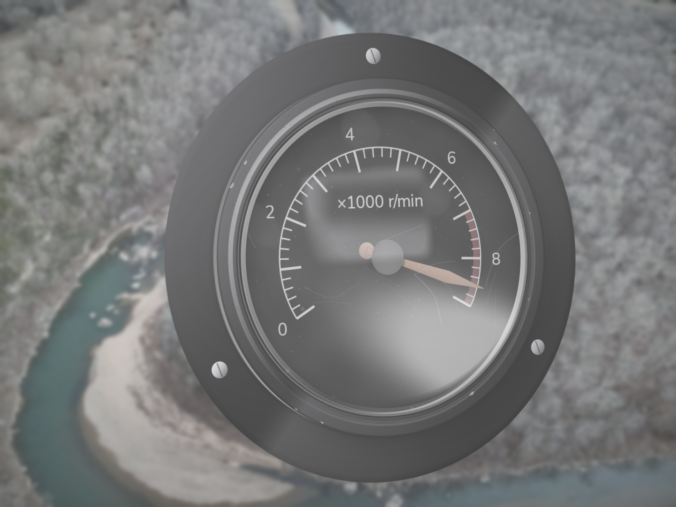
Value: rpm 8600
